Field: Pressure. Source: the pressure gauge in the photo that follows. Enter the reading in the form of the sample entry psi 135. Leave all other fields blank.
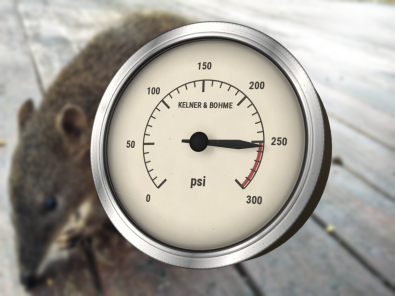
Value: psi 255
